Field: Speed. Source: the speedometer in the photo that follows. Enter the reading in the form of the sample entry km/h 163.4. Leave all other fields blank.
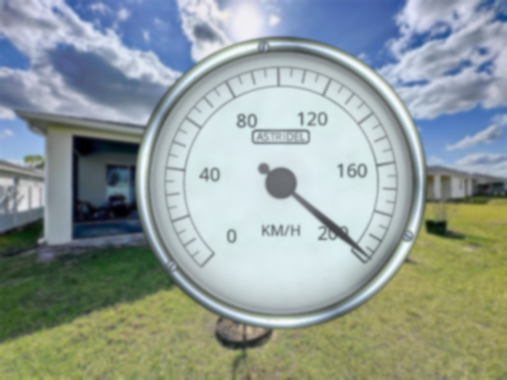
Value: km/h 197.5
